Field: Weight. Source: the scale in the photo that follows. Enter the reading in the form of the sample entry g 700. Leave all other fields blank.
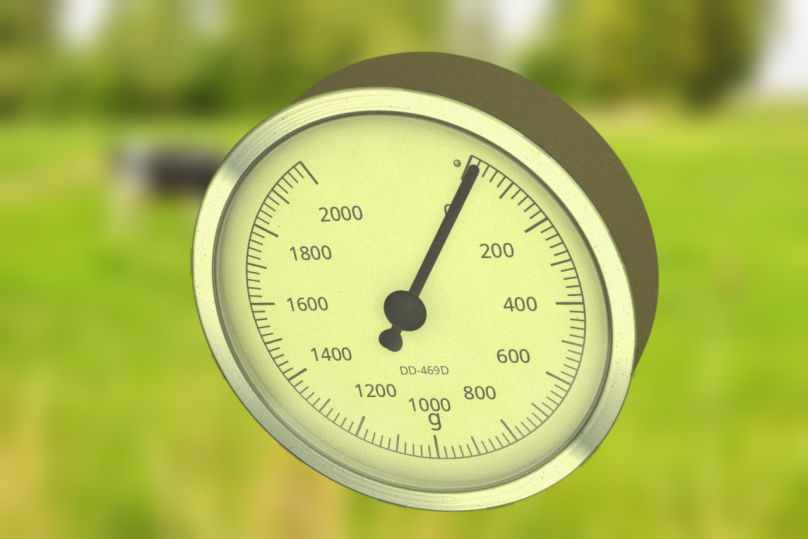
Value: g 20
